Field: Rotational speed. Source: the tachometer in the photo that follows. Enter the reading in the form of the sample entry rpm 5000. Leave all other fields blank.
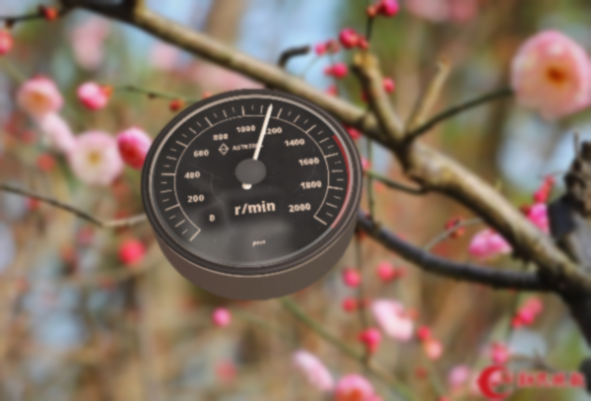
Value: rpm 1150
